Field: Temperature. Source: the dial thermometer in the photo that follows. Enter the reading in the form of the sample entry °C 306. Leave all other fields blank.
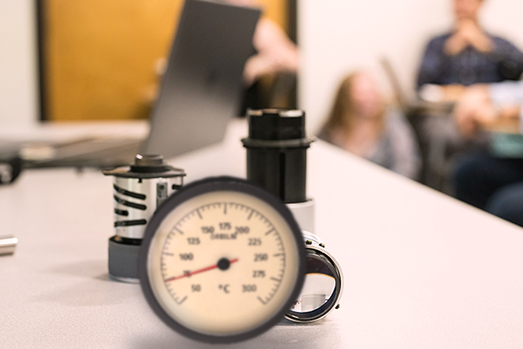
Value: °C 75
